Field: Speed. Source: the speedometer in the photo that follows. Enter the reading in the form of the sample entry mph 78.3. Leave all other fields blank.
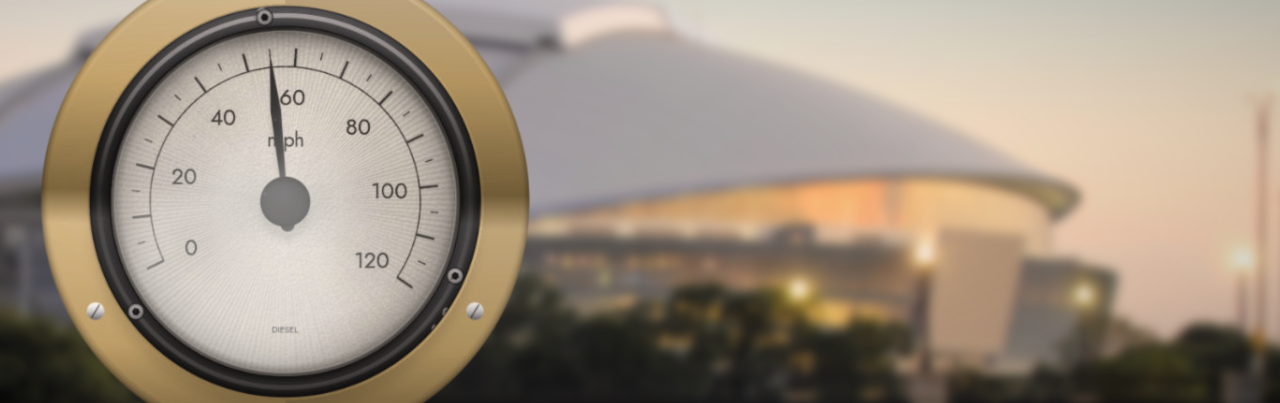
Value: mph 55
